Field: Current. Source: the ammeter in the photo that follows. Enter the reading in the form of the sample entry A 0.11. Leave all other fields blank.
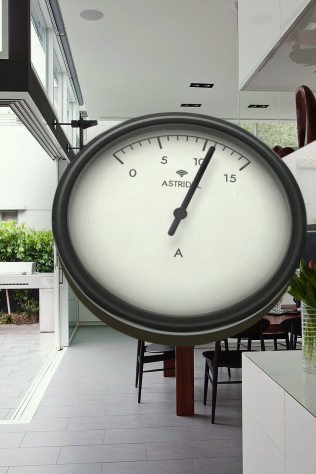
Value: A 11
